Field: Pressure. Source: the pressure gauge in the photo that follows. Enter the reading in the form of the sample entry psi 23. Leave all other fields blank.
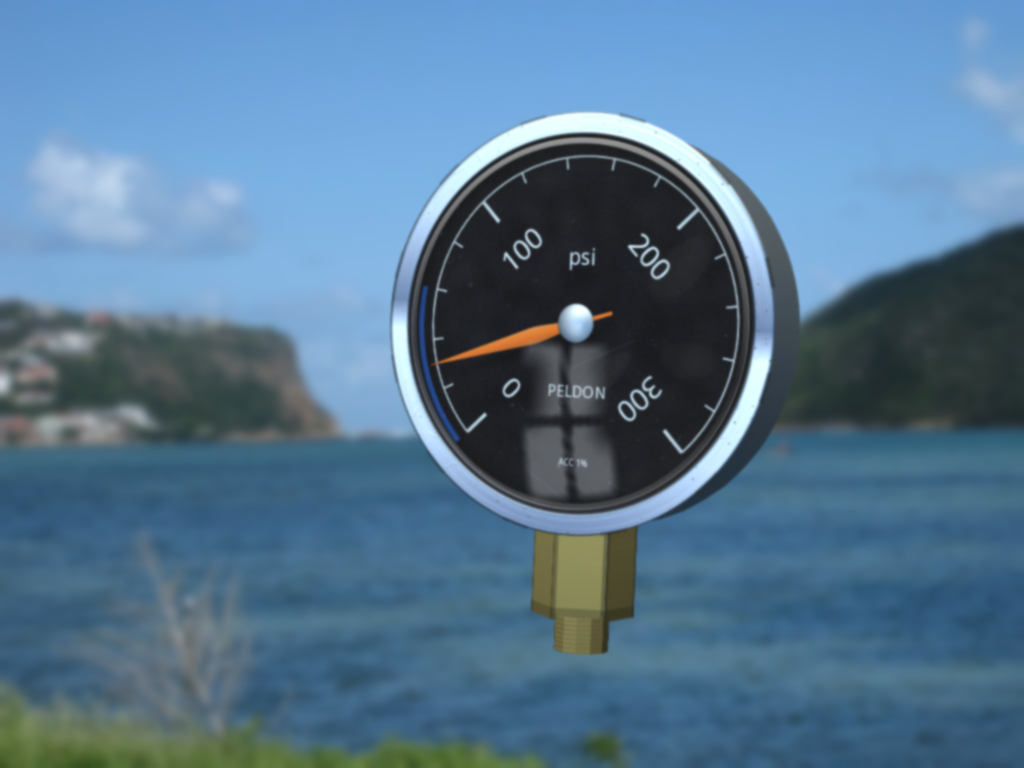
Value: psi 30
